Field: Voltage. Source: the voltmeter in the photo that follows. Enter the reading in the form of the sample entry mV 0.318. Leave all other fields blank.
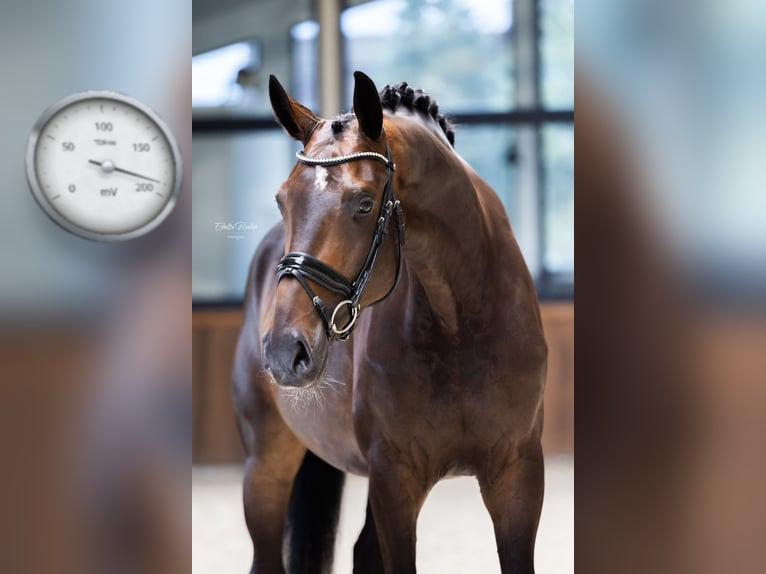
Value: mV 190
